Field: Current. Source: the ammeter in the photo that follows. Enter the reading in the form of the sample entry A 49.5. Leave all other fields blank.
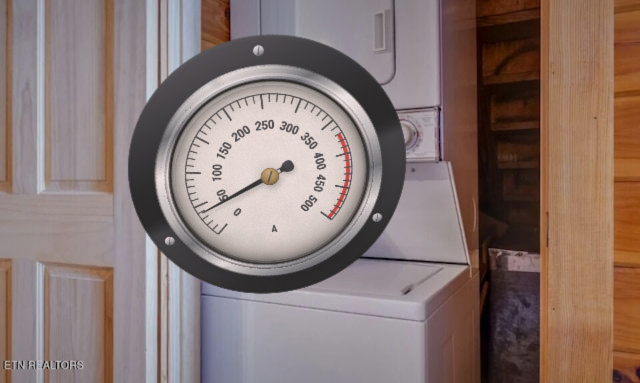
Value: A 40
